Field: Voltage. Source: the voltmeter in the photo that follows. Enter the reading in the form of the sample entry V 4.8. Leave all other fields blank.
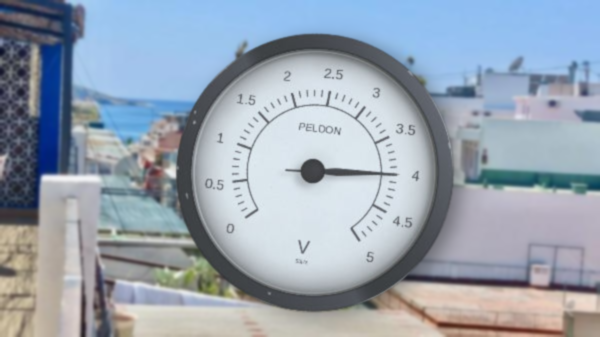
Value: V 4
